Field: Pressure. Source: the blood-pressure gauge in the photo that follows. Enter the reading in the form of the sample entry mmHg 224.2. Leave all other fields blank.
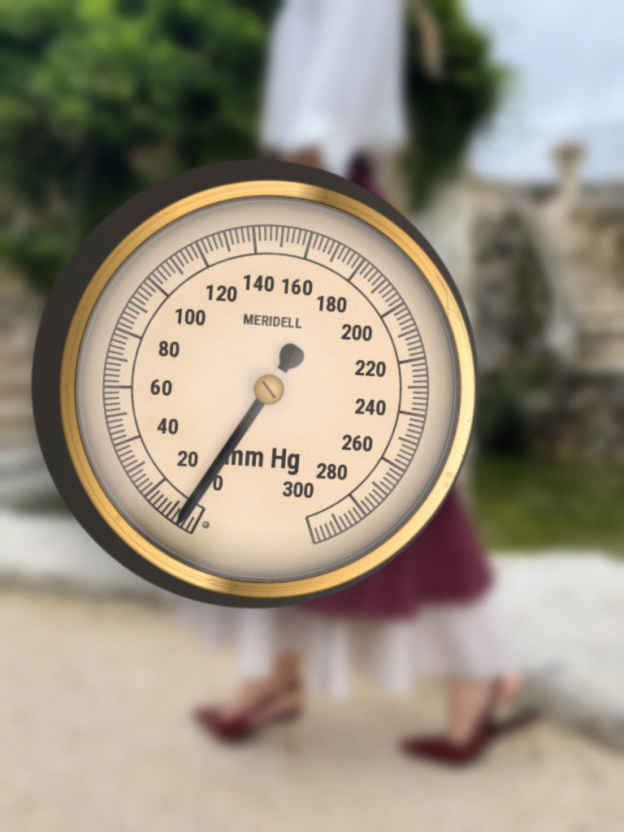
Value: mmHg 6
